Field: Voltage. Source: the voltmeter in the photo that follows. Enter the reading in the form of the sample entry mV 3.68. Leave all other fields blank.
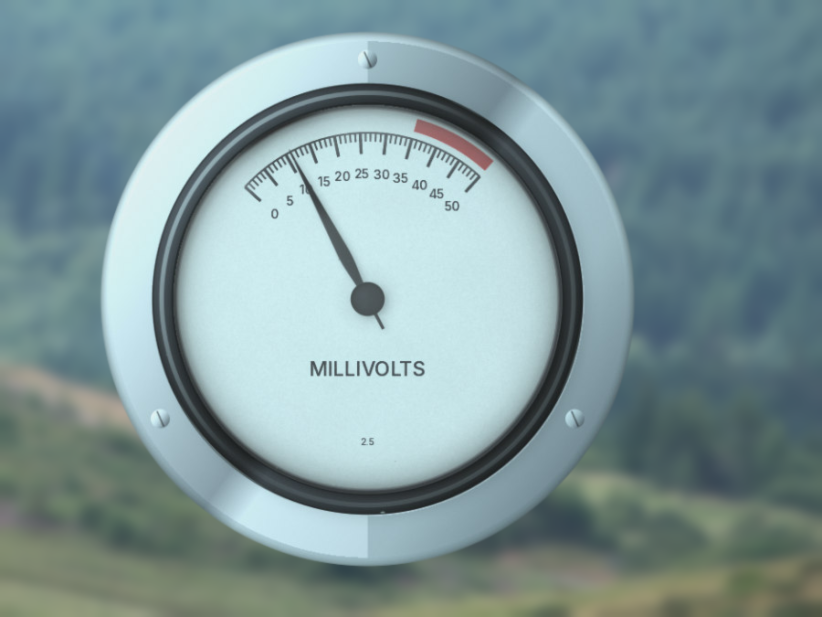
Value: mV 11
